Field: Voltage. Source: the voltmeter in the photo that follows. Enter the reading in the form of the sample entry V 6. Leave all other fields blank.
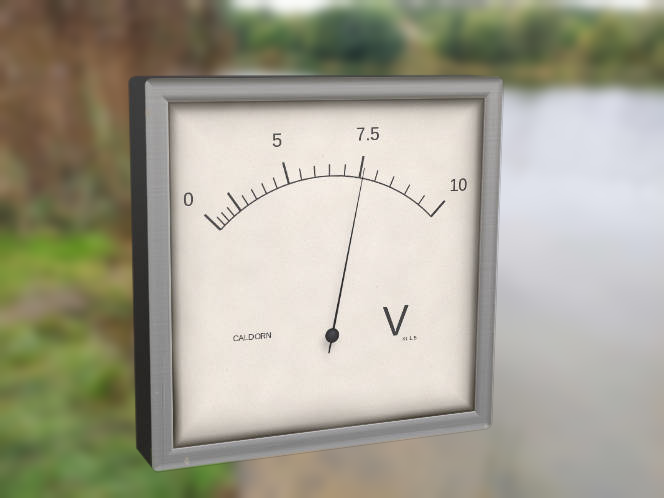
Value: V 7.5
